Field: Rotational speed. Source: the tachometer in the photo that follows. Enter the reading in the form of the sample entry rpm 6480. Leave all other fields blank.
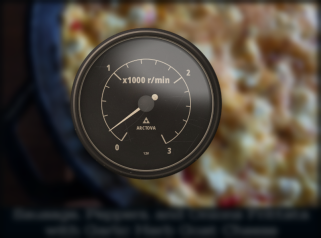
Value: rpm 200
